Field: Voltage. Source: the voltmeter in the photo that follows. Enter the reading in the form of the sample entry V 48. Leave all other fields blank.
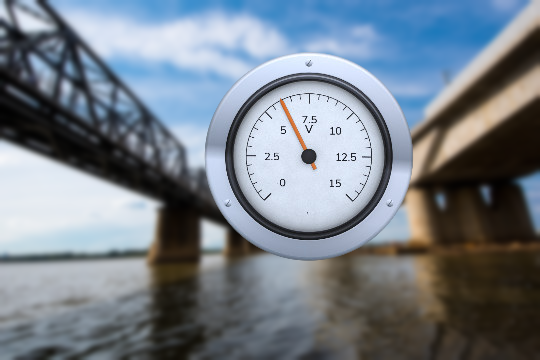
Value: V 6
